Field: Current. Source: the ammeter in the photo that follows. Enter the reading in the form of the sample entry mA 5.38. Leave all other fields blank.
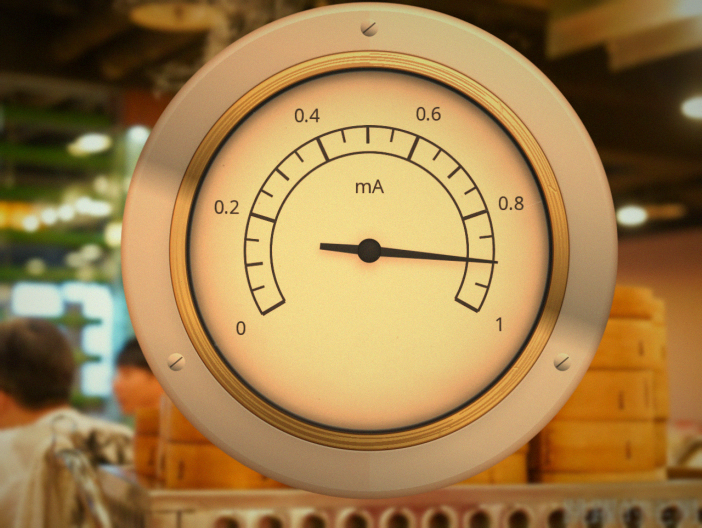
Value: mA 0.9
